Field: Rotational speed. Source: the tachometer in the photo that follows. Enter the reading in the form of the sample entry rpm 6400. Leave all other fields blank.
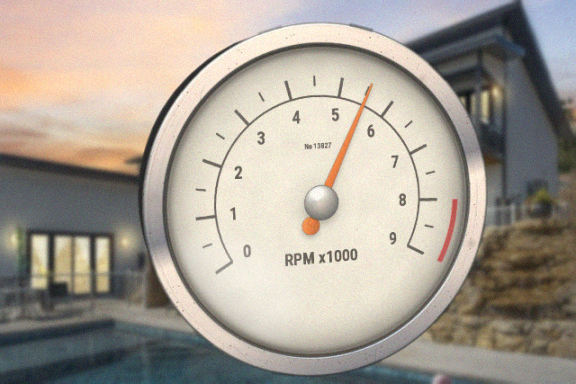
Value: rpm 5500
